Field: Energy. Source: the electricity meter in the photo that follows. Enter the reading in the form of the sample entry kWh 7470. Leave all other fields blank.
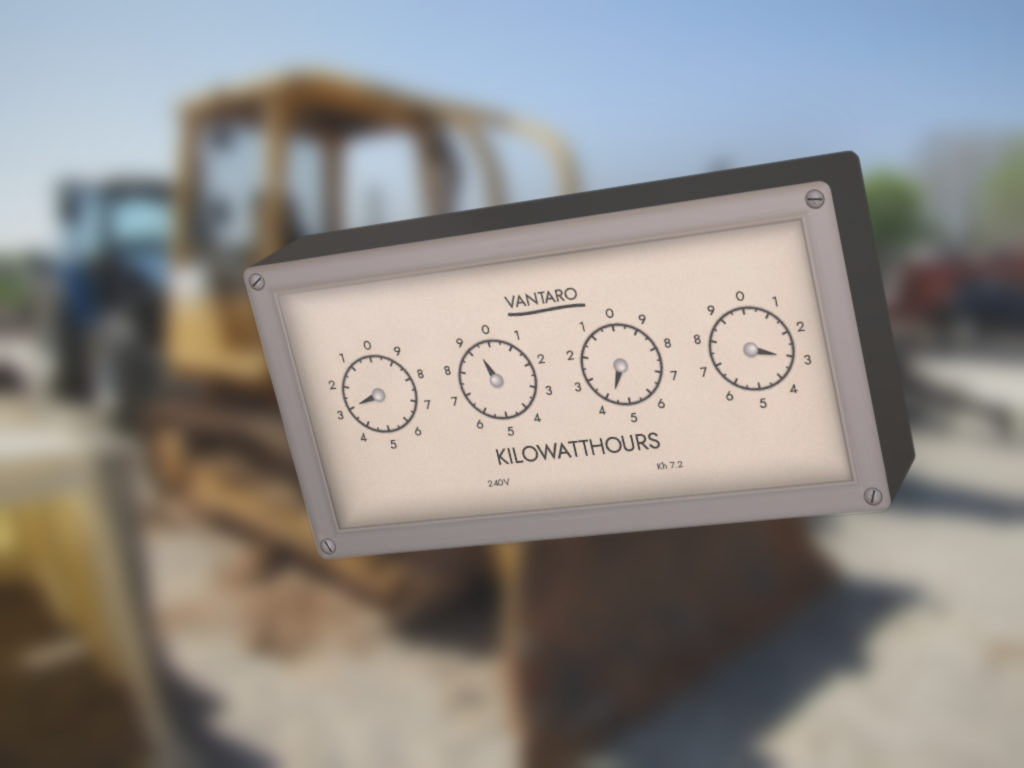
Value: kWh 2943
